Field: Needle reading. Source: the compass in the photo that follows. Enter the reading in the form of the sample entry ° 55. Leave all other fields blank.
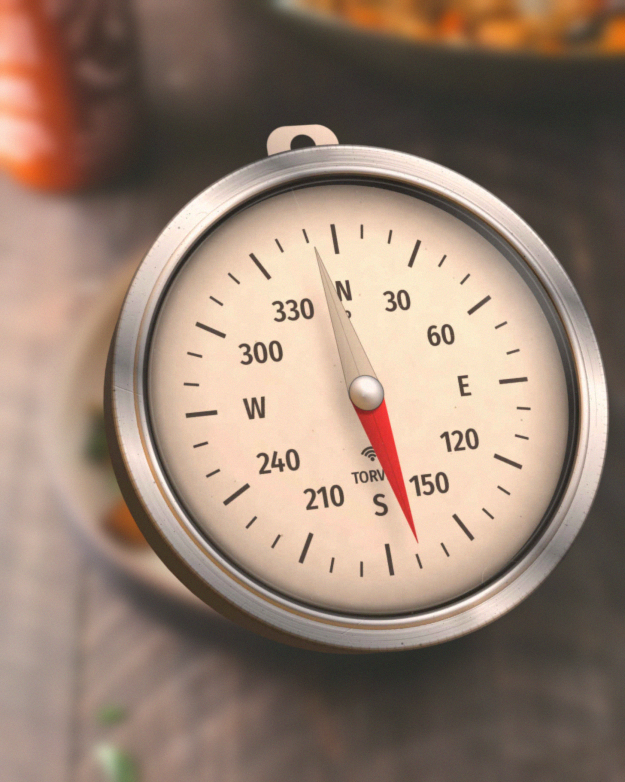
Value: ° 170
